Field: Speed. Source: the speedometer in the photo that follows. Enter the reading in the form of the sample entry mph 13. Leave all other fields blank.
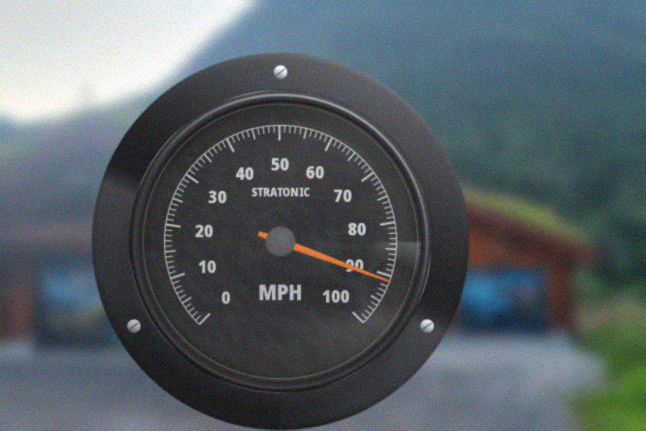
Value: mph 91
